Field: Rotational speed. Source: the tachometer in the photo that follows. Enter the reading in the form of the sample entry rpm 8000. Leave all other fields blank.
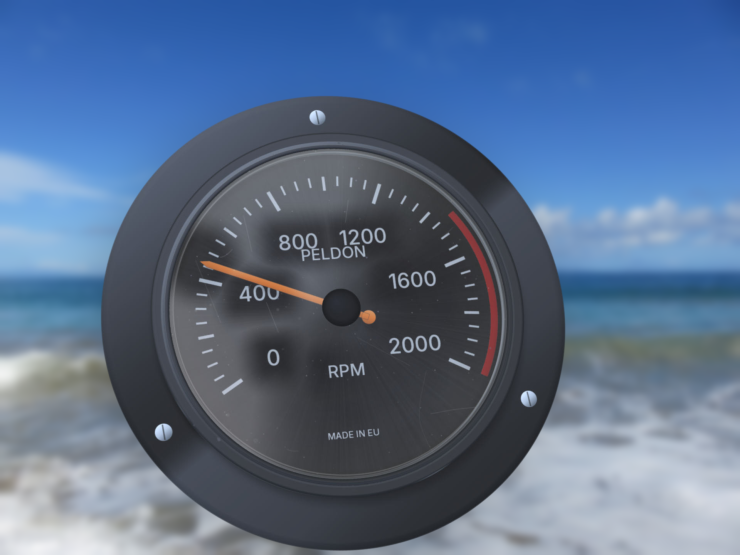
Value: rpm 450
